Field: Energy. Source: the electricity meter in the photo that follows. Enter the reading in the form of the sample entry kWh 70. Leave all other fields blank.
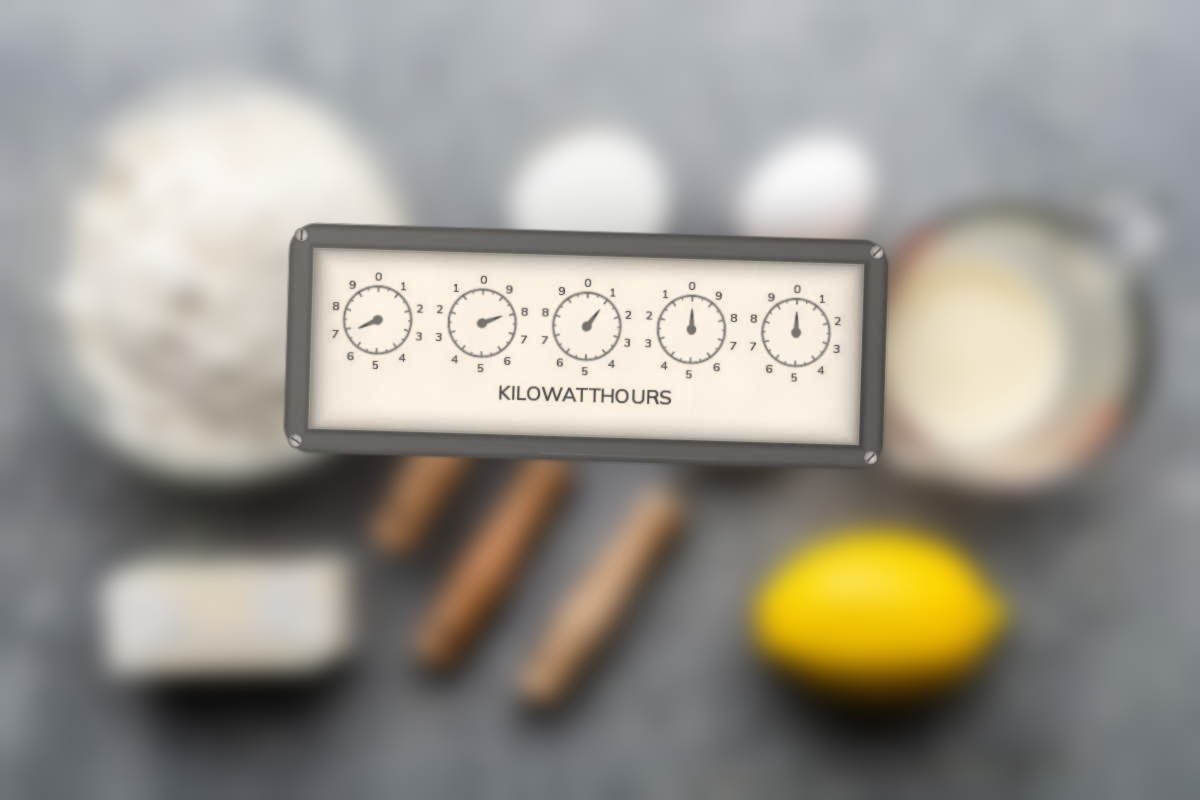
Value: kWh 68100
